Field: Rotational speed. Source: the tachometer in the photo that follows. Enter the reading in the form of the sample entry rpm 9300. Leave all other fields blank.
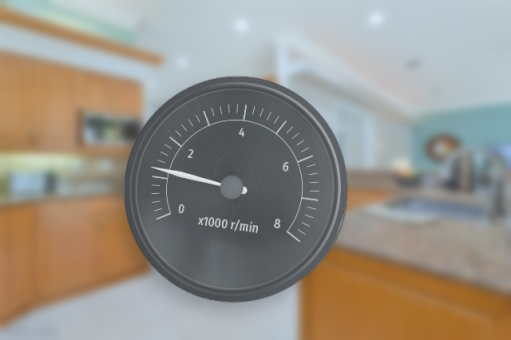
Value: rpm 1200
